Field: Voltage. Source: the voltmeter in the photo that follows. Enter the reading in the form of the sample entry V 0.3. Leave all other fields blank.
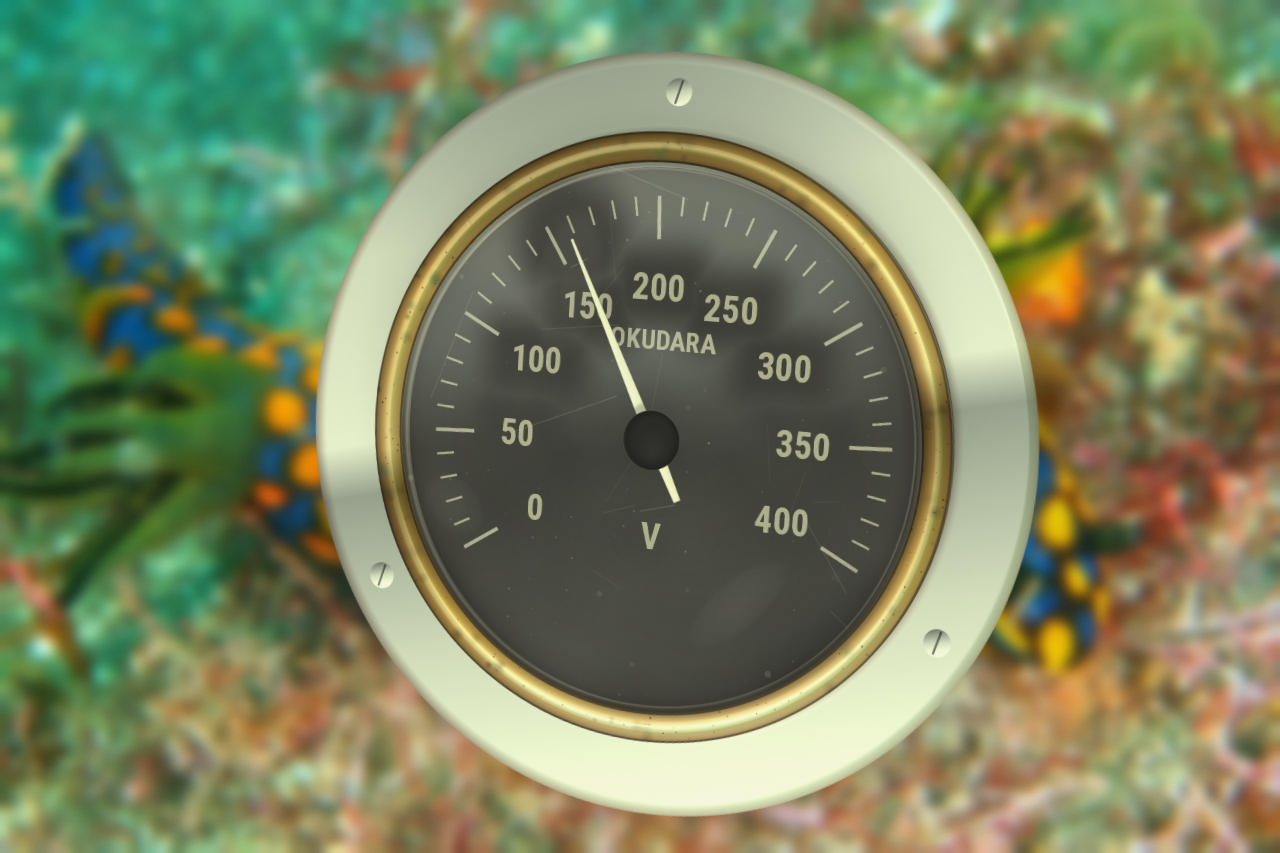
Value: V 160
